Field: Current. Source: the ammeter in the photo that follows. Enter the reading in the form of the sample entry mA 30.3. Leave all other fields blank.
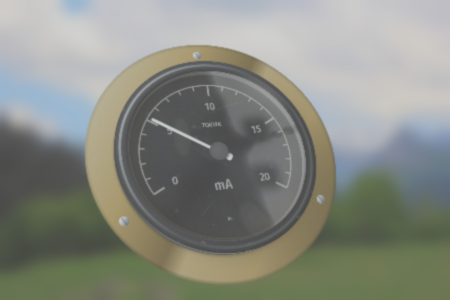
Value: mA 5
